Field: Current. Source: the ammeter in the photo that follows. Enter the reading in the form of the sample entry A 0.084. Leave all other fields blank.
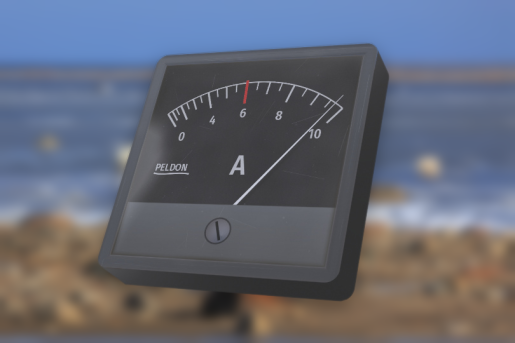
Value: A 9.75
